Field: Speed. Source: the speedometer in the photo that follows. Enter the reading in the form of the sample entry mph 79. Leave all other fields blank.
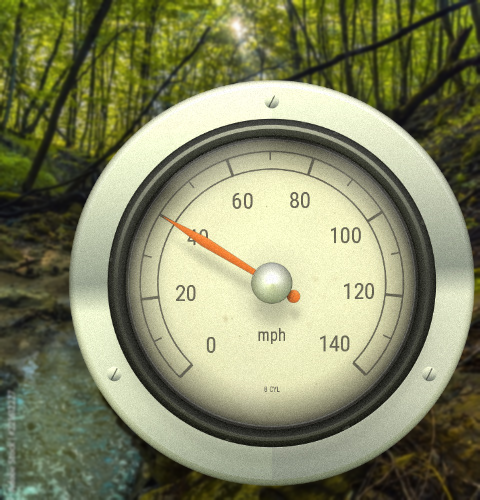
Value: mph 40
